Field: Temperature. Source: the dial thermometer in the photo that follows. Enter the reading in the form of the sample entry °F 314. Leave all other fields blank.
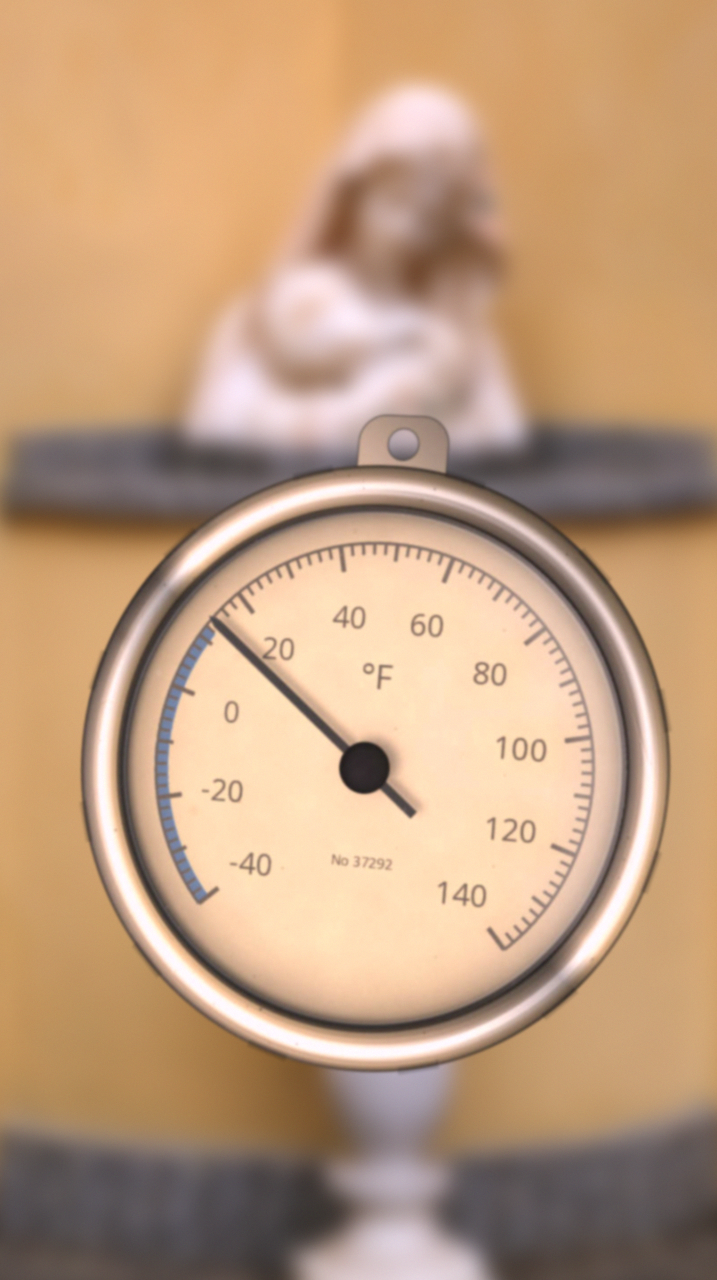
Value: °F 14
